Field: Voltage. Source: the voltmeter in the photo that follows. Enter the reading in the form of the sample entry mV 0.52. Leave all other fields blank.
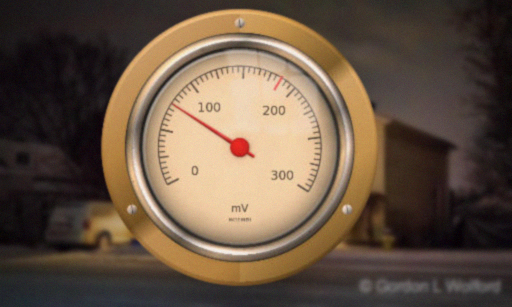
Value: mV 75
